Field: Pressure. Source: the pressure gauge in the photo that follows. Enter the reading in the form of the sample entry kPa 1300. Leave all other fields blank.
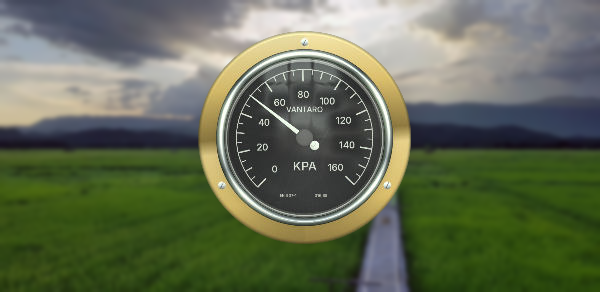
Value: kPa 50
